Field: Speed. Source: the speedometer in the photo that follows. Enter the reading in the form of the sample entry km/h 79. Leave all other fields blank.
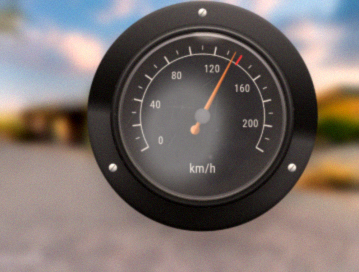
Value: km/h 135
